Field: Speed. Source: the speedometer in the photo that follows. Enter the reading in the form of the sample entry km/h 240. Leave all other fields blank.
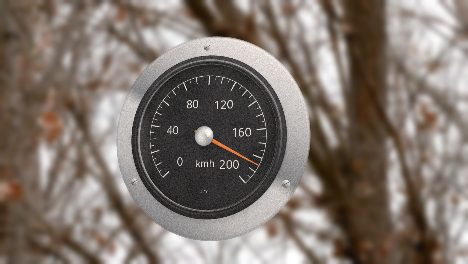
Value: km/h 185
